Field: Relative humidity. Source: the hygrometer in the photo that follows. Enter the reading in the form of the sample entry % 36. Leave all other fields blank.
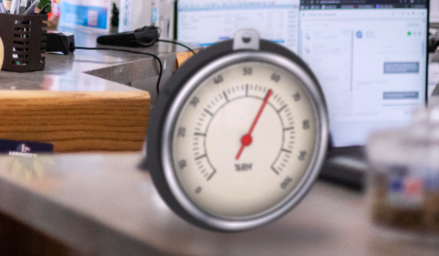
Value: % 60
